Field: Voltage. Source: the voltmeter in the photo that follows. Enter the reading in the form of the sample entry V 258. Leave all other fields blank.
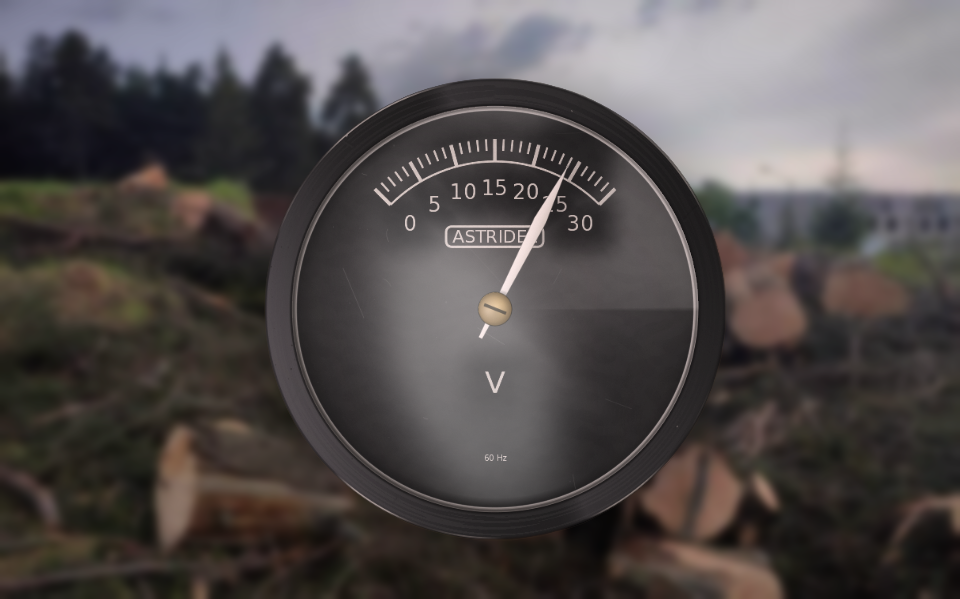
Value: V 24
